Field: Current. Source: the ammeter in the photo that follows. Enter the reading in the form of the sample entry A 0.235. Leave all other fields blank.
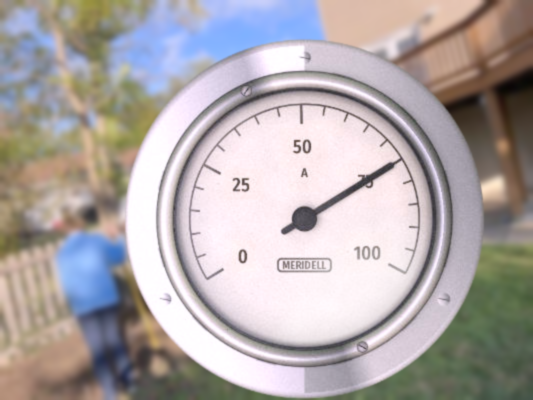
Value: A 75
